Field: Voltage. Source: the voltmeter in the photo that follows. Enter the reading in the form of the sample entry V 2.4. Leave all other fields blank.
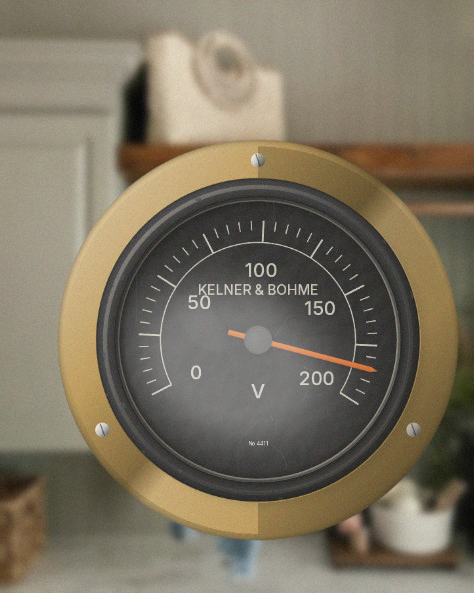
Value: V 185
